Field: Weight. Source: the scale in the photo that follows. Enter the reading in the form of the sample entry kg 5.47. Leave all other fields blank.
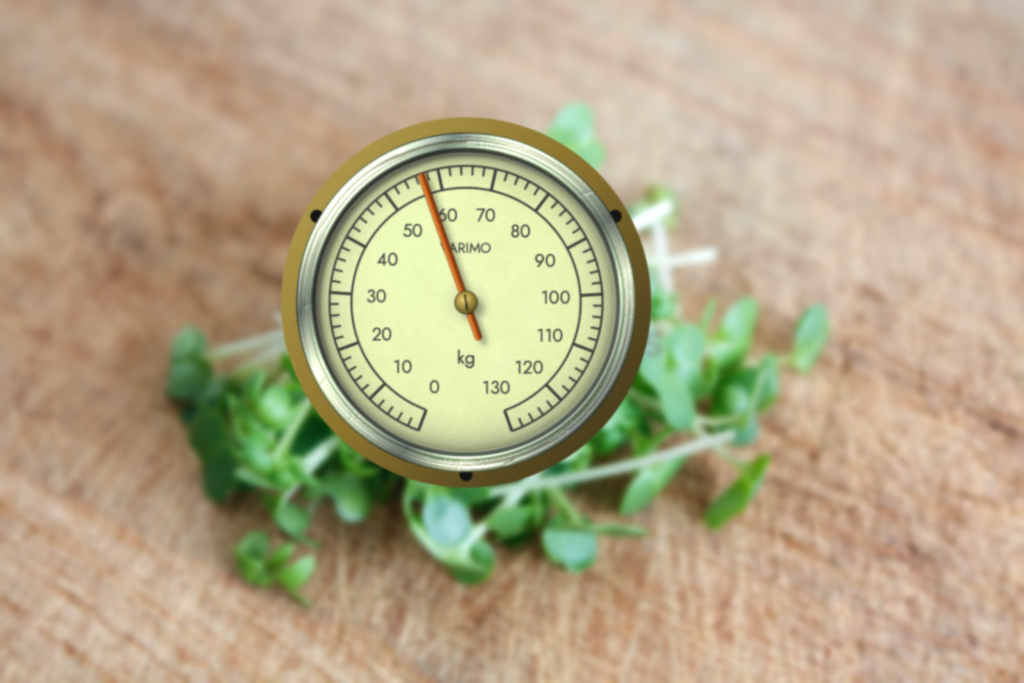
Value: kg 57
